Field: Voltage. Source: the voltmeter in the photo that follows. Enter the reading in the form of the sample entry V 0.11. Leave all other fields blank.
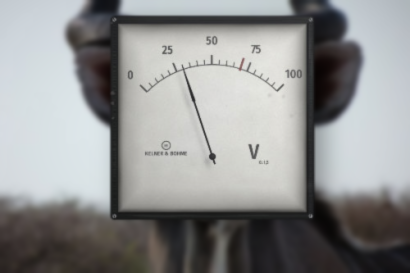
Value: V 30
